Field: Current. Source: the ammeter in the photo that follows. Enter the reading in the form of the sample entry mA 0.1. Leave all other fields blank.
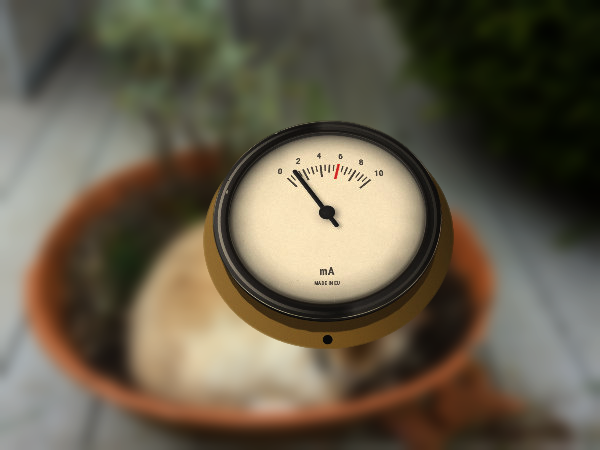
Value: mA 1
